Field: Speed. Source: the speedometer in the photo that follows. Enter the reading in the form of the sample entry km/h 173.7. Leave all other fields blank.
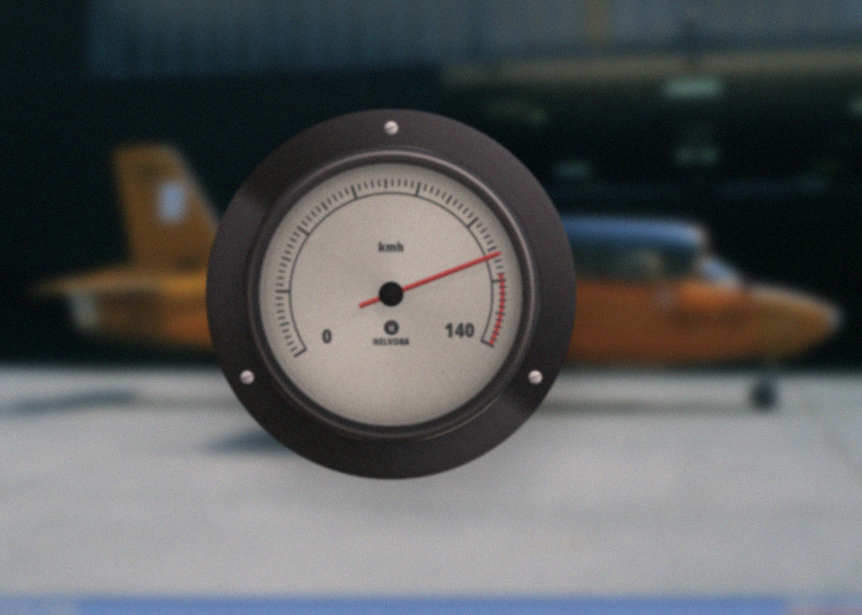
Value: km/h 112
